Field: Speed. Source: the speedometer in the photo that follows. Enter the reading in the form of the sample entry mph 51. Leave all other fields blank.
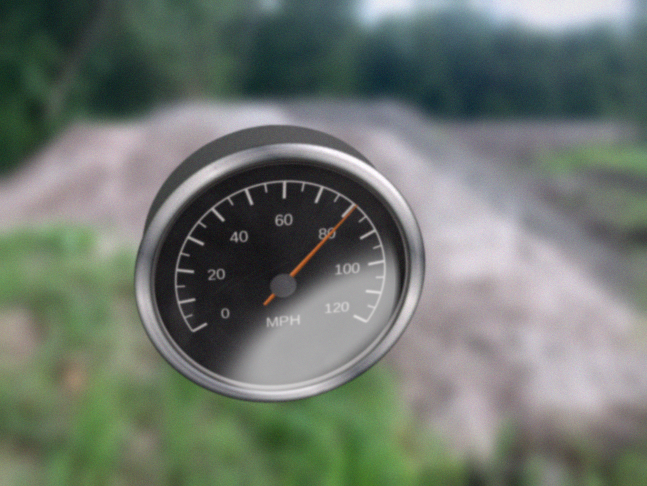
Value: mph 80
